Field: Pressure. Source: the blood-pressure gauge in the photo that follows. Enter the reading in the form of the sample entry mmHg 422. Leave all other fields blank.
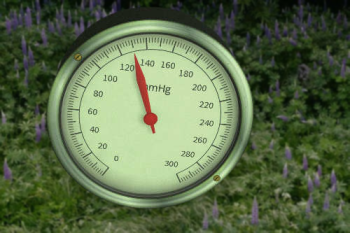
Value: mmHg 130
